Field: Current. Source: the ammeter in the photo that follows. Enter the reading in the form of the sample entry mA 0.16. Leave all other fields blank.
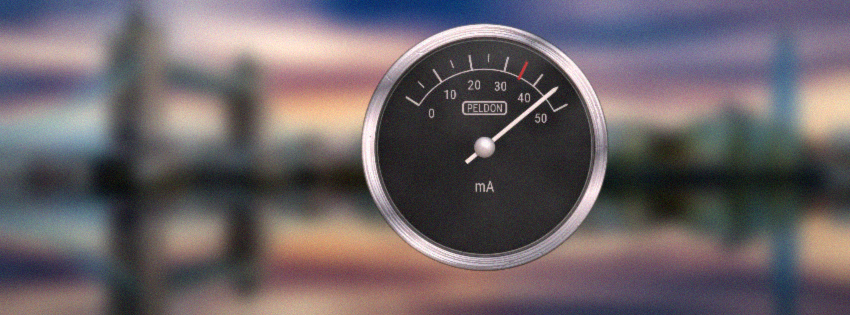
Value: mA 45
